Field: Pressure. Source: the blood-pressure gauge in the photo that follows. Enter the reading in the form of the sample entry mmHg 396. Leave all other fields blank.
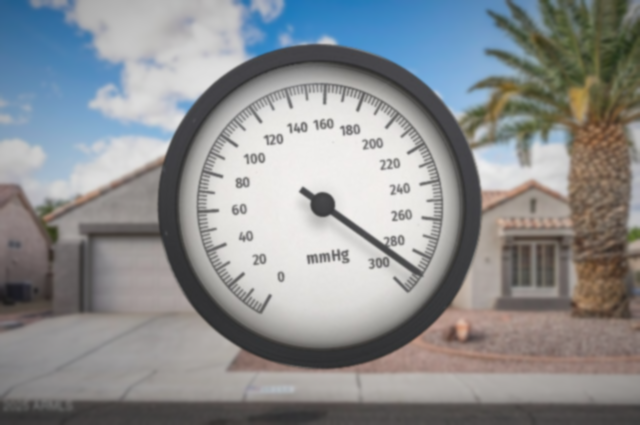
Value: mmHg 290
